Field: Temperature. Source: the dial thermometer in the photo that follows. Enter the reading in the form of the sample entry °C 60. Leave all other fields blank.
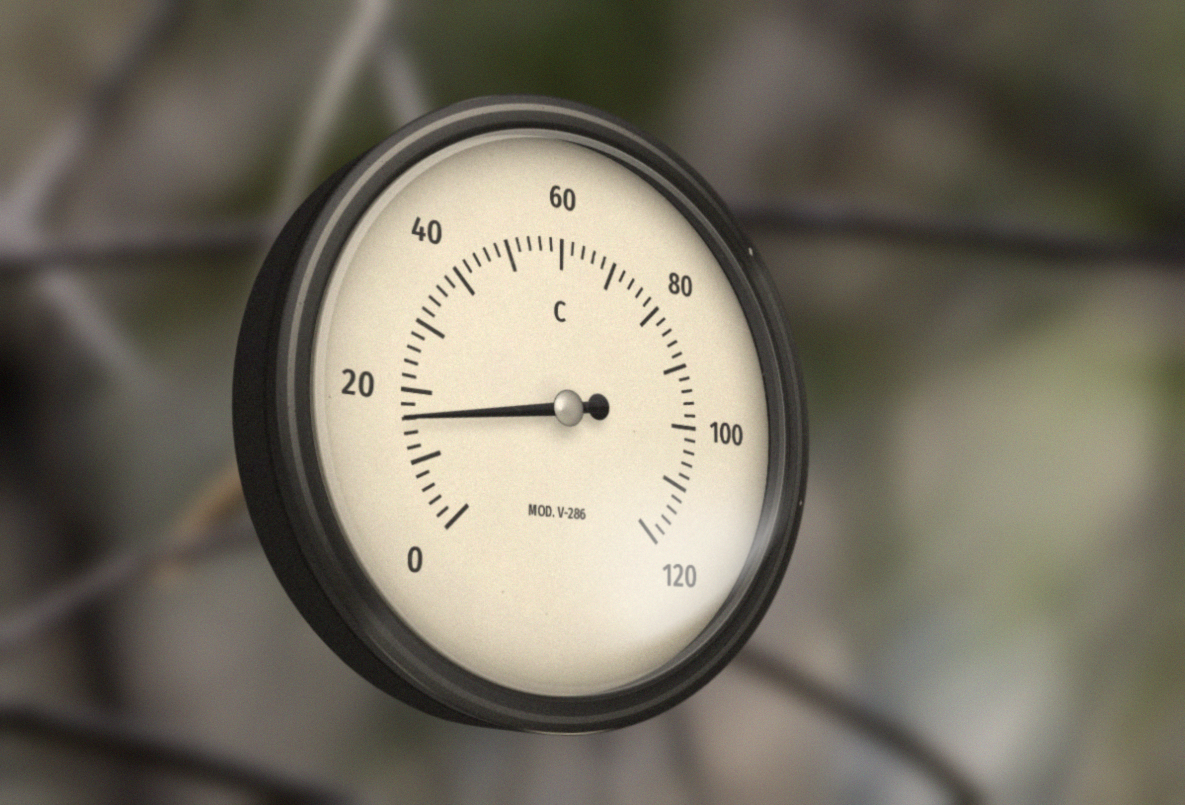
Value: °C 16
